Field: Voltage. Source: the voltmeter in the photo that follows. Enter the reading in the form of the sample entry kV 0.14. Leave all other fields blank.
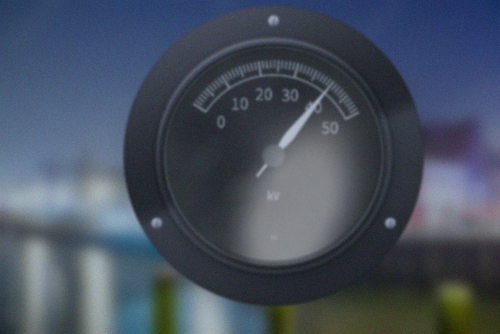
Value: kV 40
